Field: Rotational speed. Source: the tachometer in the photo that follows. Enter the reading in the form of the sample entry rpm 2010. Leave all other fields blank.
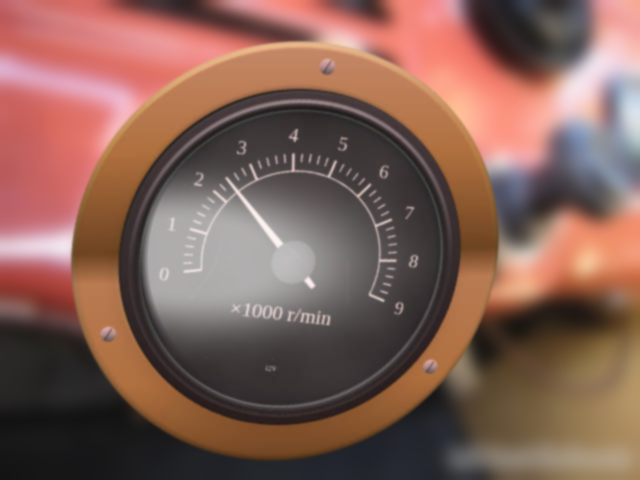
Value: rpm 2400
